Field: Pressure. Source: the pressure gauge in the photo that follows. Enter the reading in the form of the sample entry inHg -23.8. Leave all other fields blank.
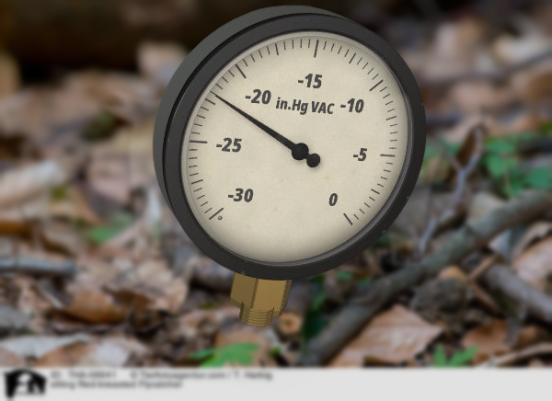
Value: inHg -22
